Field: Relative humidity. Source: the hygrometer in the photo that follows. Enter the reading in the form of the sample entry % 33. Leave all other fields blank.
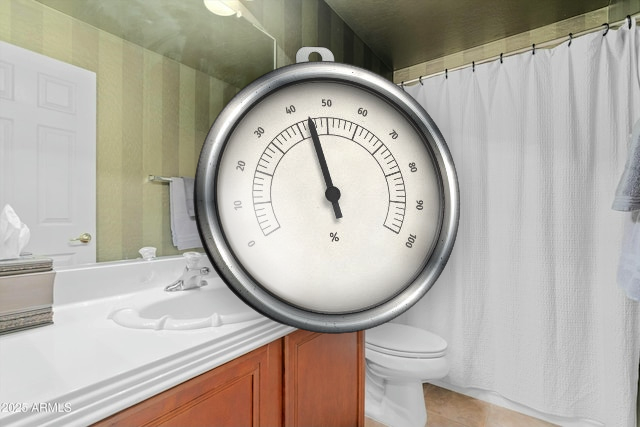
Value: % 44
